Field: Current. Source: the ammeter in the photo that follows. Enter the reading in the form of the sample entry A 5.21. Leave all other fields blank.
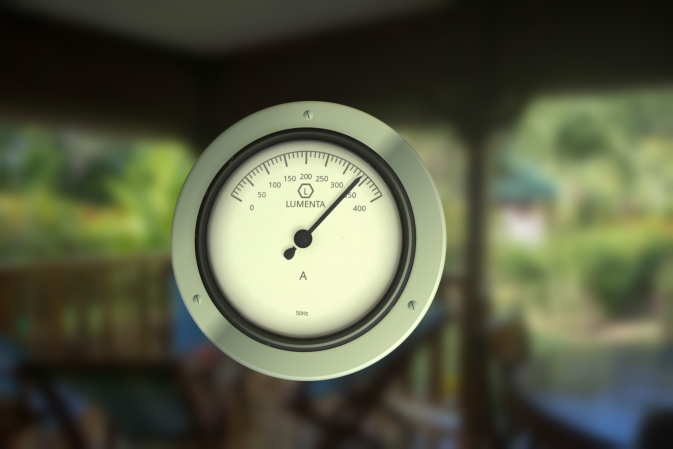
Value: A 340
